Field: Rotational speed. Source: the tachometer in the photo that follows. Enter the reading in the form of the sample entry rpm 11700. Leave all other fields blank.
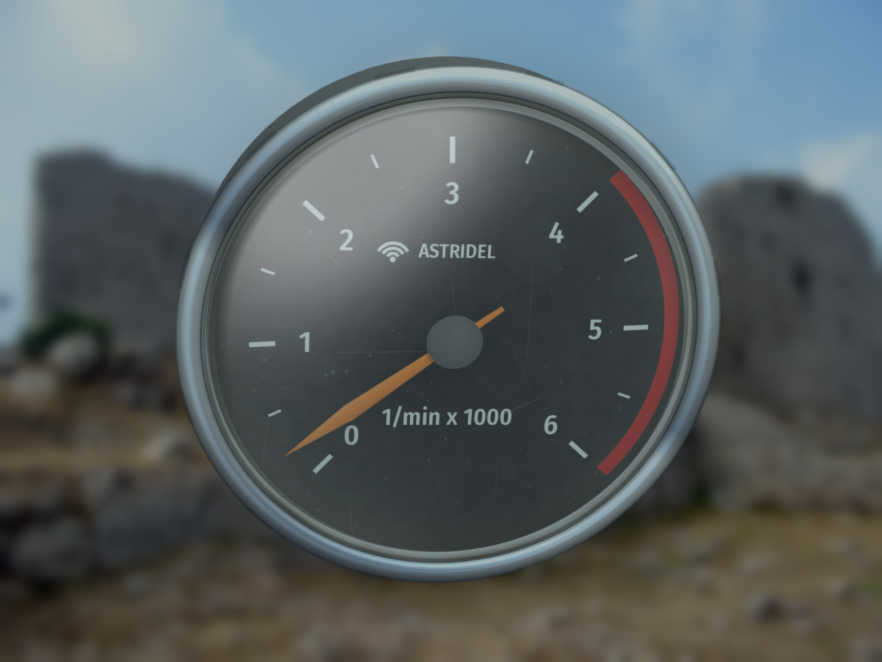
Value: rpm 250
